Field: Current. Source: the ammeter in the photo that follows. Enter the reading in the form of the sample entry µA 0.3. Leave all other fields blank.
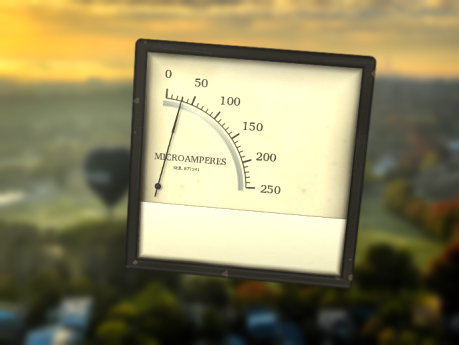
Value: µA 30
